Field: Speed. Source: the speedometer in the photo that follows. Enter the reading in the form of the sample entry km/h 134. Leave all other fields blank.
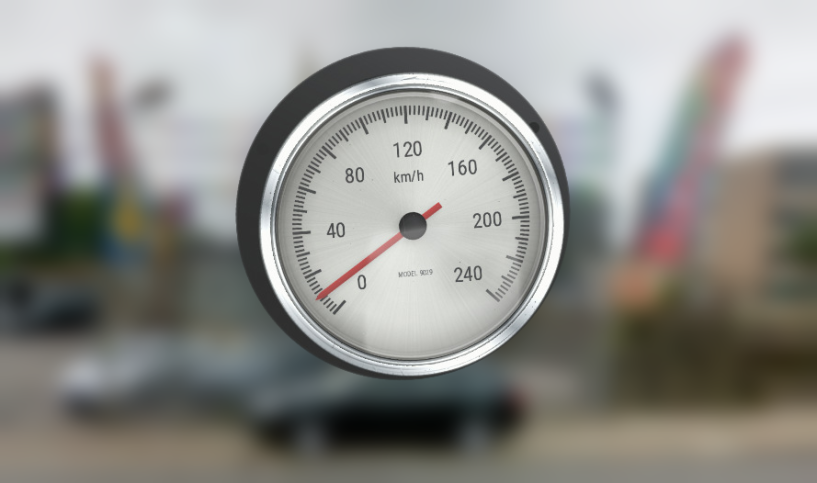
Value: km/h 10
